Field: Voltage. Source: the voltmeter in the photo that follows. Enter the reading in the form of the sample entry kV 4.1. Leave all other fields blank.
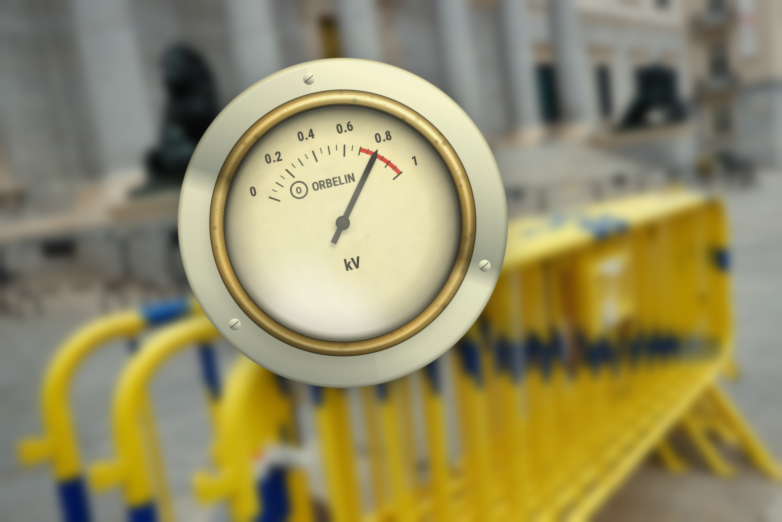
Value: kV 0.8
